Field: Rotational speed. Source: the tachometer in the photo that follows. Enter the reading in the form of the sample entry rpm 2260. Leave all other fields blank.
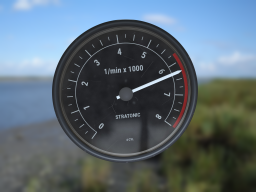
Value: rpm 6250
